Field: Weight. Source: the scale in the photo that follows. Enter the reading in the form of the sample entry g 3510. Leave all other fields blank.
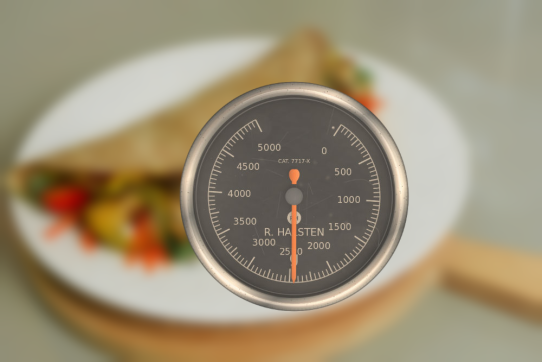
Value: g 2450
